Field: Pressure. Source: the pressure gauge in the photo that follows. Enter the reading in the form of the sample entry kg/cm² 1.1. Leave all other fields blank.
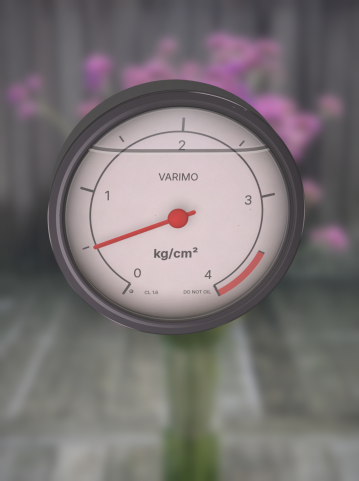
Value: kg/cm² 0.5
